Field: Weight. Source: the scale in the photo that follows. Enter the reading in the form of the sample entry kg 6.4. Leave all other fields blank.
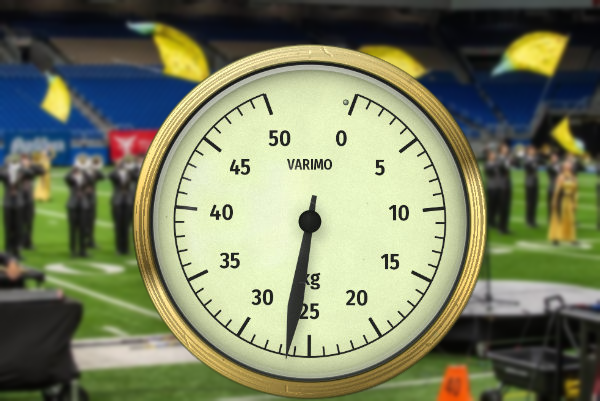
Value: kg 26.5
